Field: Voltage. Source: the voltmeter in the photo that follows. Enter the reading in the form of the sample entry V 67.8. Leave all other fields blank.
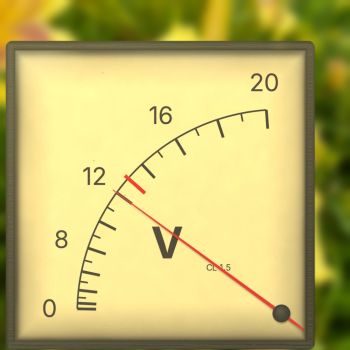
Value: V 12
